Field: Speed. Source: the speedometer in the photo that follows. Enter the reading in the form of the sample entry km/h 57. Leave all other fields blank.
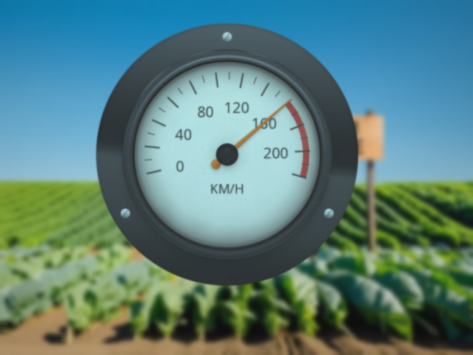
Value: km/h 160
